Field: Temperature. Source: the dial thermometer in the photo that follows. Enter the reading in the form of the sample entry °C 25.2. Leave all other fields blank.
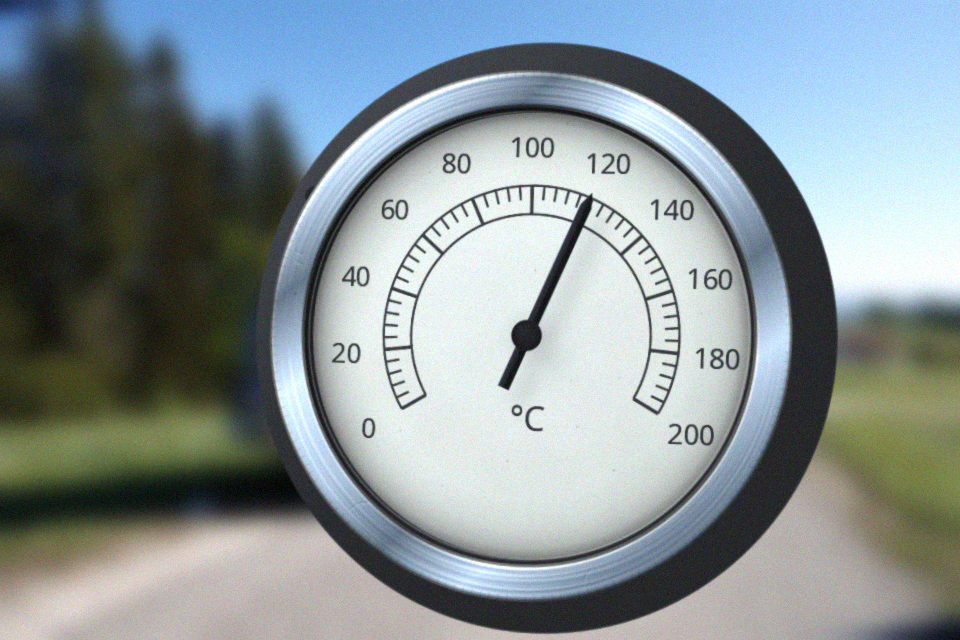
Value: °C 120
